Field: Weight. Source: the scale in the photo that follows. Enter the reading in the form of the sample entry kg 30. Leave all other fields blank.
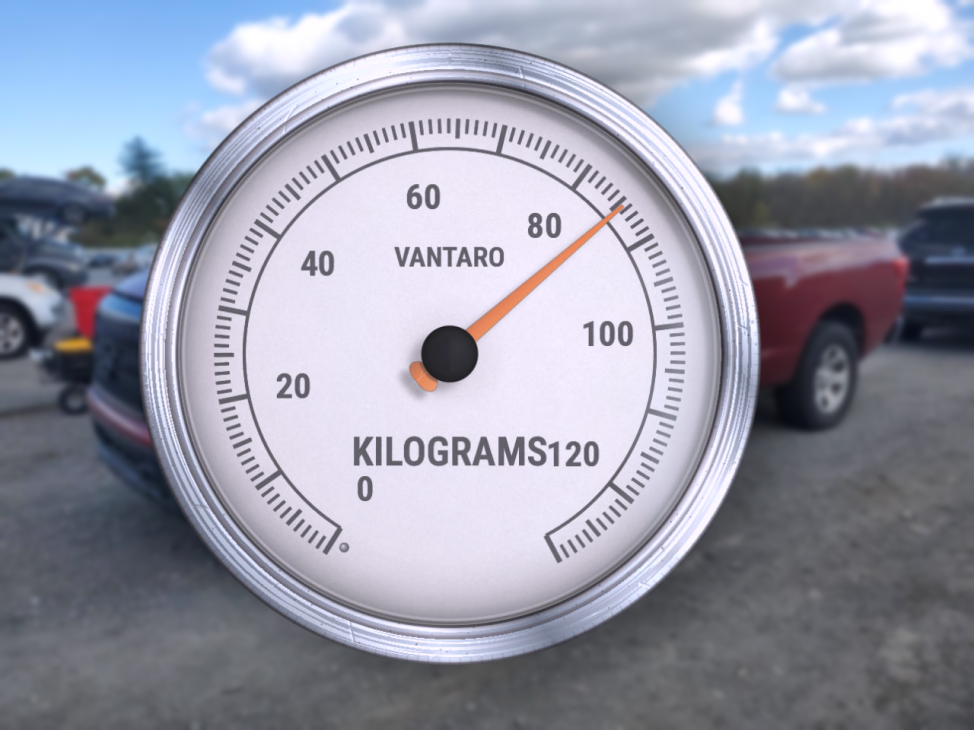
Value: kg 85.5
